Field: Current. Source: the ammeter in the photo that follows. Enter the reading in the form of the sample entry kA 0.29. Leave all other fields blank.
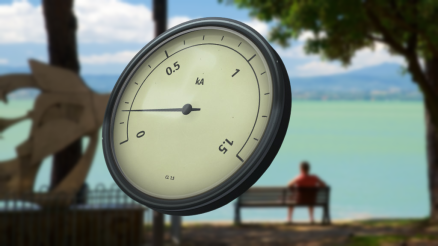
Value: kA 0.15
